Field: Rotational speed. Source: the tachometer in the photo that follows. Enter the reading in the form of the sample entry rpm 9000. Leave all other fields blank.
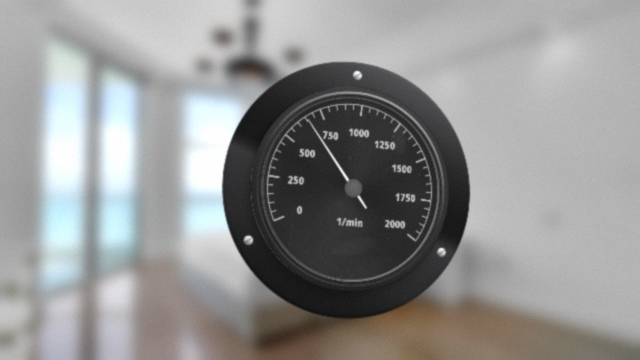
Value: rpm 650
